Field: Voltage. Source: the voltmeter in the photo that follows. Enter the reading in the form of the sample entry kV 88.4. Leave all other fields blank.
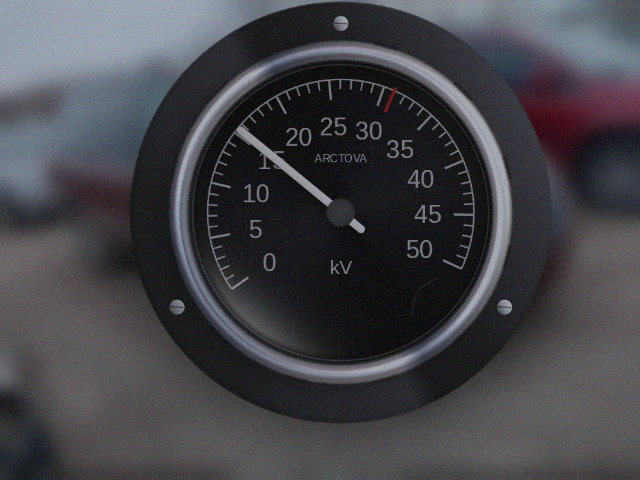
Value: kV 15.5
